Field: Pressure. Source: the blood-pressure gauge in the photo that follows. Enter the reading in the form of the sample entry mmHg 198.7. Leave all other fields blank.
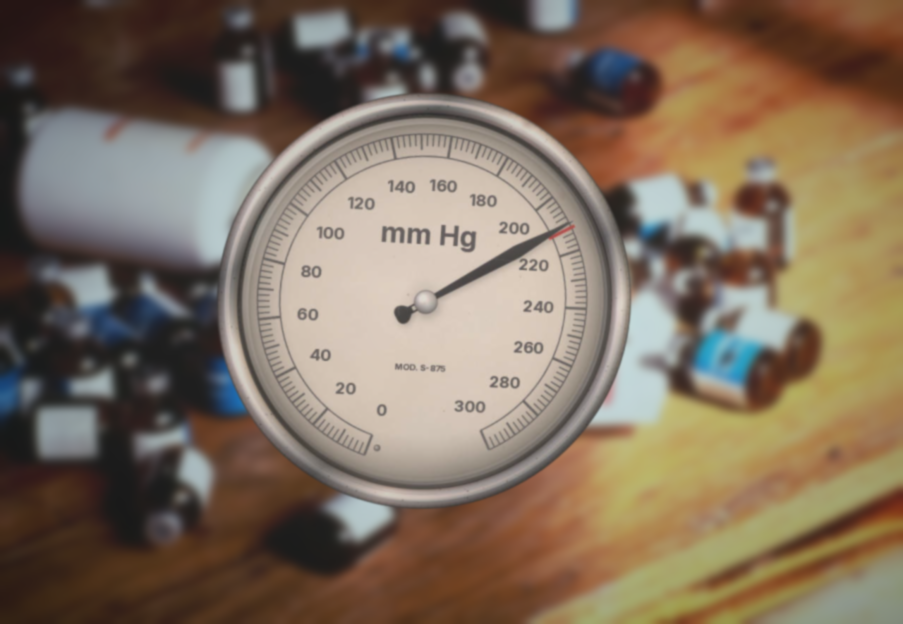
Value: mmHg 210
